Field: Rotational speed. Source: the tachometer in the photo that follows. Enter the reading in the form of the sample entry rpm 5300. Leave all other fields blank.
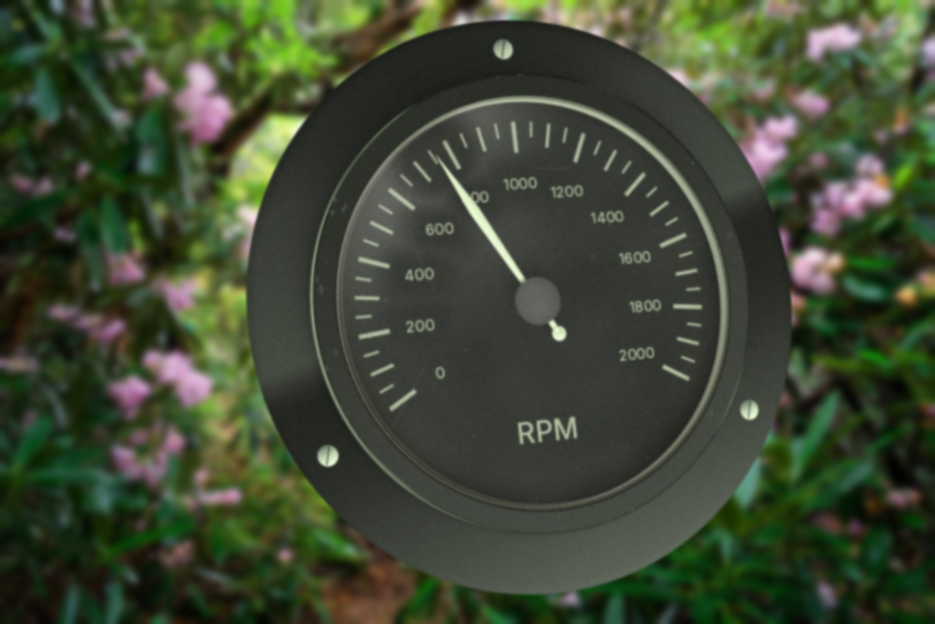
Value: rpm 750
